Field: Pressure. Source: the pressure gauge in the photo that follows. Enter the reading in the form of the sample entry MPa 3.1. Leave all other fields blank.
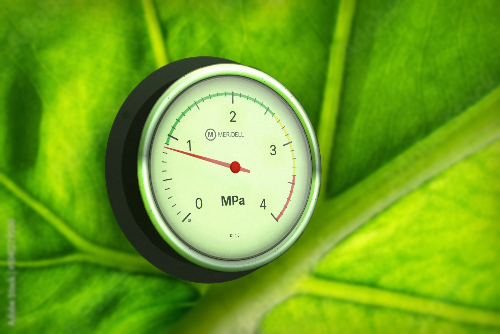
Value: MPa 0.85
